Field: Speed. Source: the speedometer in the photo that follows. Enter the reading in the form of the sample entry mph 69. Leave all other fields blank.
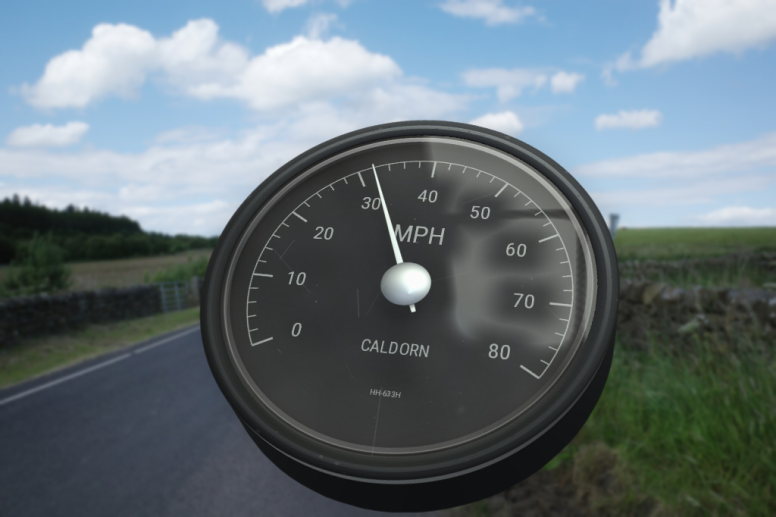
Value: mph 32
